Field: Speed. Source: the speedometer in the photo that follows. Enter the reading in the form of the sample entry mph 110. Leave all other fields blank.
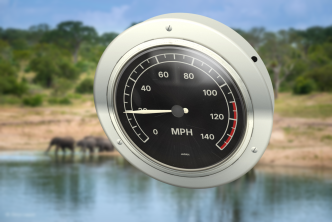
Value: mph 20
